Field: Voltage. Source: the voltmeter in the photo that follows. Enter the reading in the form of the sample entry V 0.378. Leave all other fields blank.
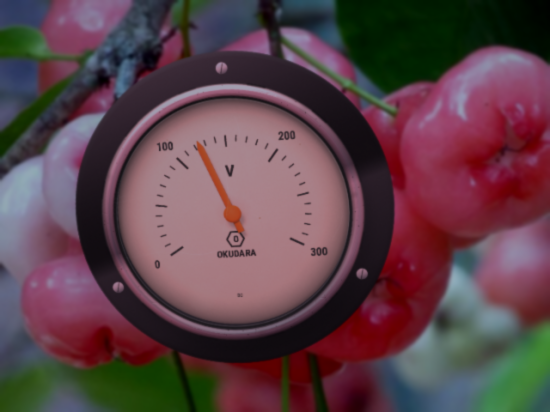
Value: V 125
